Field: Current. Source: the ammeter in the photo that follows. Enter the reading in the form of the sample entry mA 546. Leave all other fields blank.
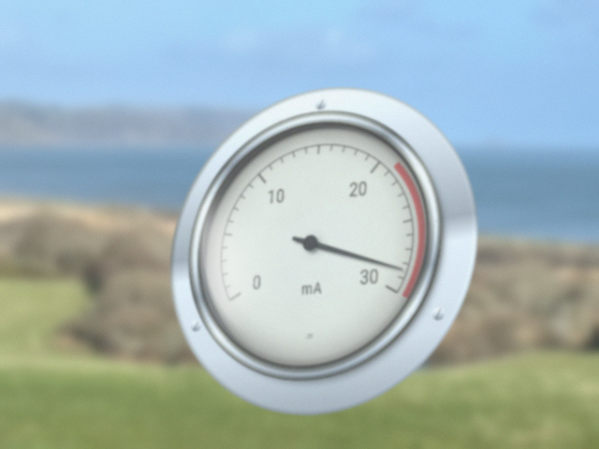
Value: mA 28.5
